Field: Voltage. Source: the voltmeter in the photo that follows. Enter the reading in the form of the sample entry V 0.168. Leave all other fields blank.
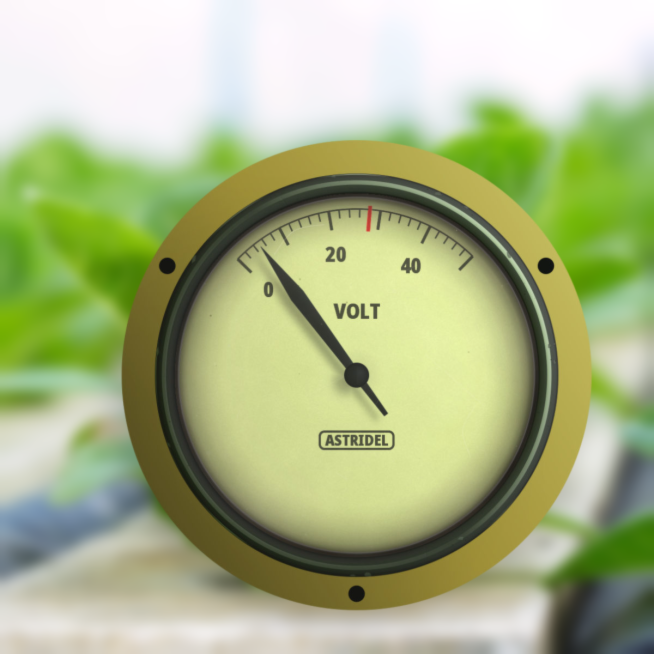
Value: V 5
